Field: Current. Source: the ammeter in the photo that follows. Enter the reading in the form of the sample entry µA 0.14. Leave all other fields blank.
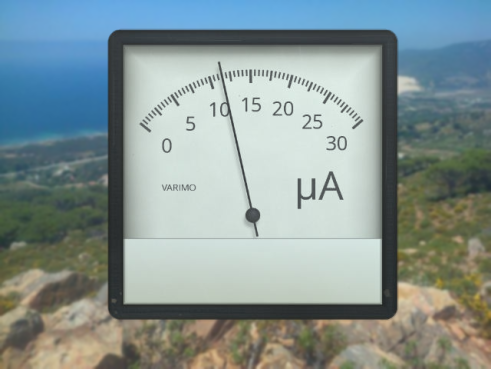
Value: µA 11.5
